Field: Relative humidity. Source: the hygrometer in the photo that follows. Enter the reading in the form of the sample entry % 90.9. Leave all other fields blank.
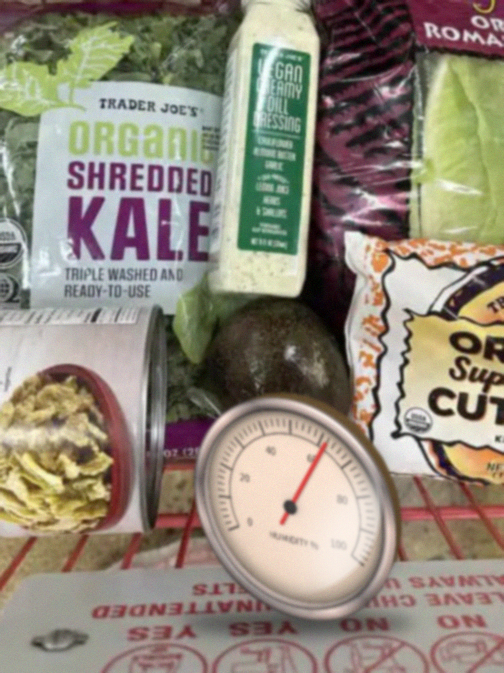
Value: % 62
